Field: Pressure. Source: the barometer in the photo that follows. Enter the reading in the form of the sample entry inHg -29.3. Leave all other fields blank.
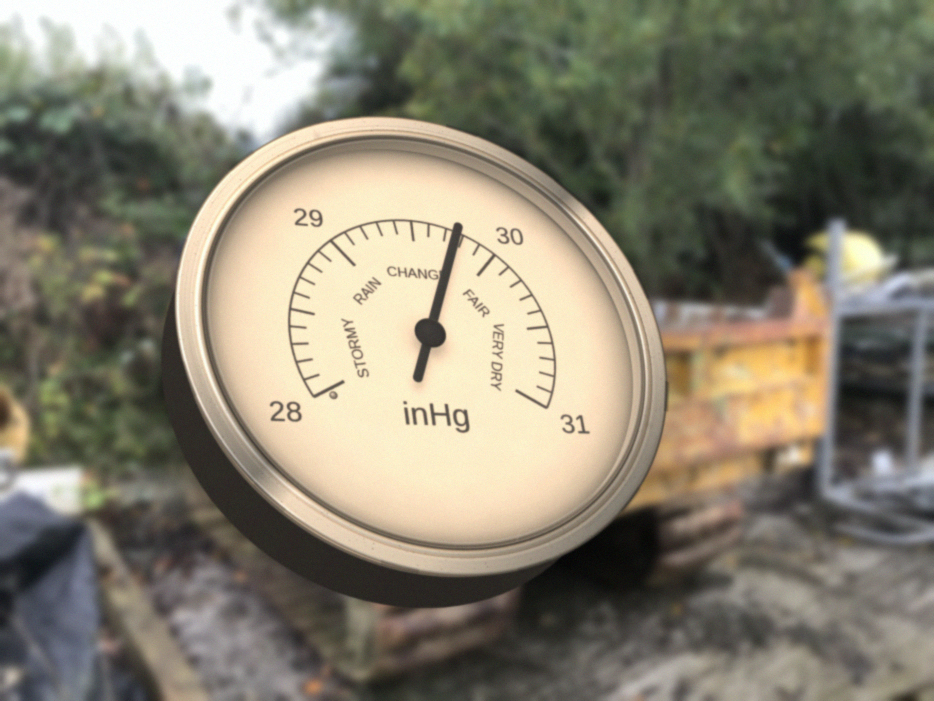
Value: inHg 29.75
